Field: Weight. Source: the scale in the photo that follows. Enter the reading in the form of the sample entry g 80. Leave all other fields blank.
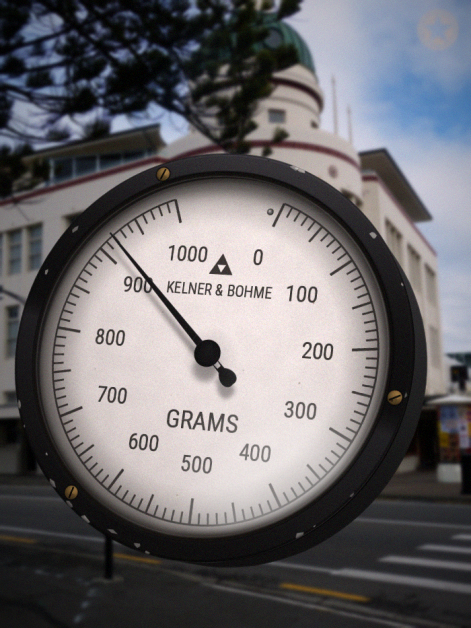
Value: g 920
